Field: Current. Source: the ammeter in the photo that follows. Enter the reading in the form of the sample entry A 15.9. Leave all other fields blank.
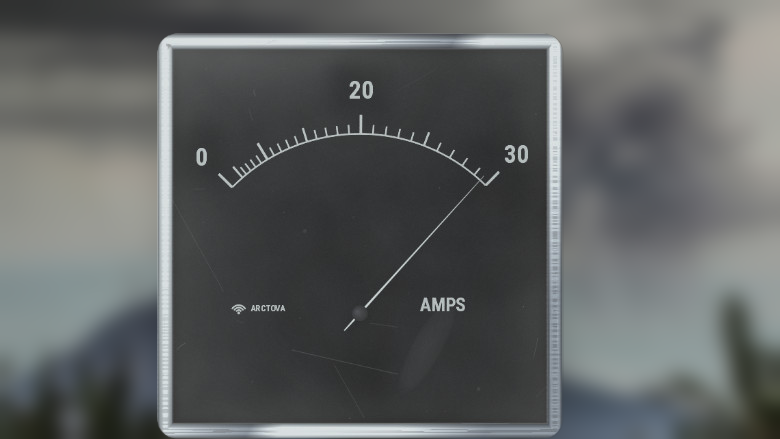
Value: A 29.5
